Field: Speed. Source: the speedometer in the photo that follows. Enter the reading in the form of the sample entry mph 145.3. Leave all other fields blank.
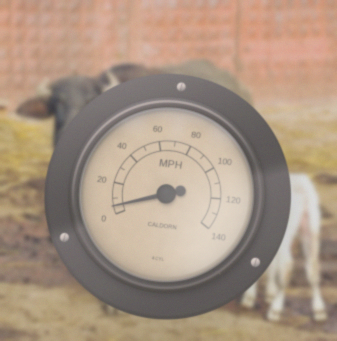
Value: mph 5
